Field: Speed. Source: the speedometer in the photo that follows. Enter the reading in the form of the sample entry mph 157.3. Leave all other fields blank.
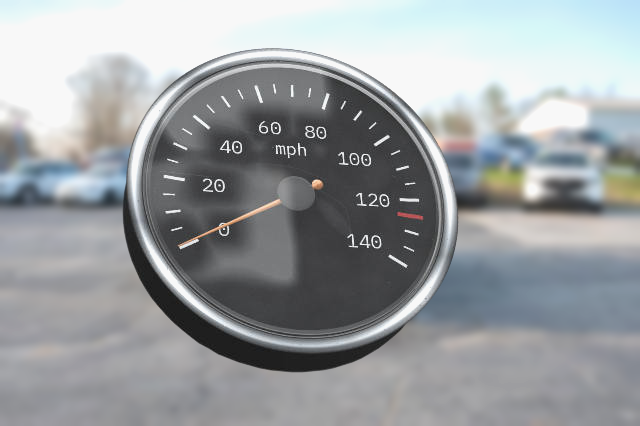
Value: mph 0
